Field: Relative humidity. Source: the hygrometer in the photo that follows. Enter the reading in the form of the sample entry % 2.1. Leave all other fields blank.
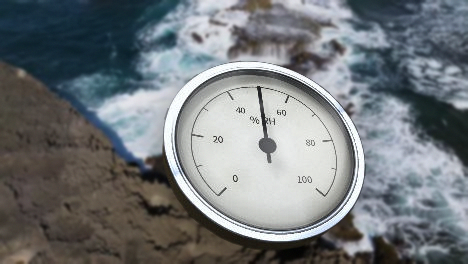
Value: % 50
